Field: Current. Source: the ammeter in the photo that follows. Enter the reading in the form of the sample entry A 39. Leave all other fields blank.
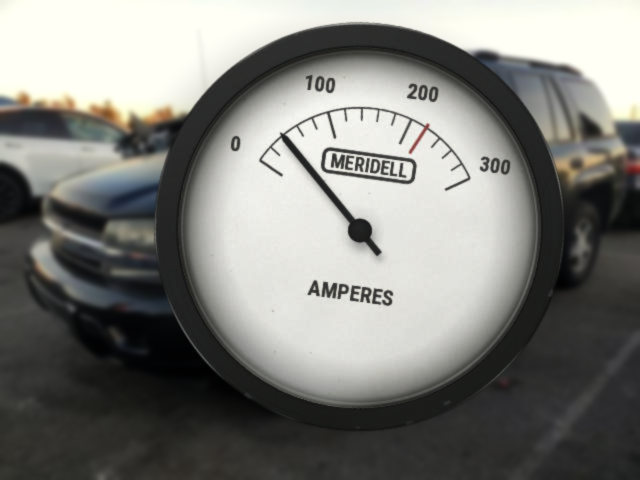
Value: A 40
